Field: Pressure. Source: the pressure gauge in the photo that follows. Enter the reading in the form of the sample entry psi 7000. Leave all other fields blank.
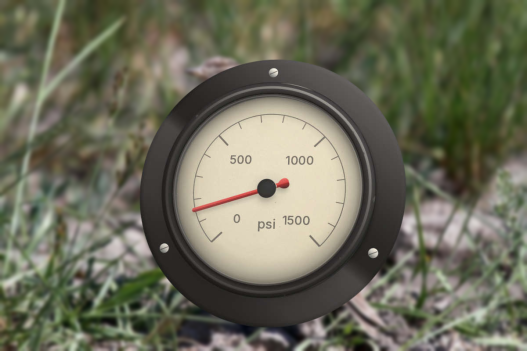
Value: psi 150
